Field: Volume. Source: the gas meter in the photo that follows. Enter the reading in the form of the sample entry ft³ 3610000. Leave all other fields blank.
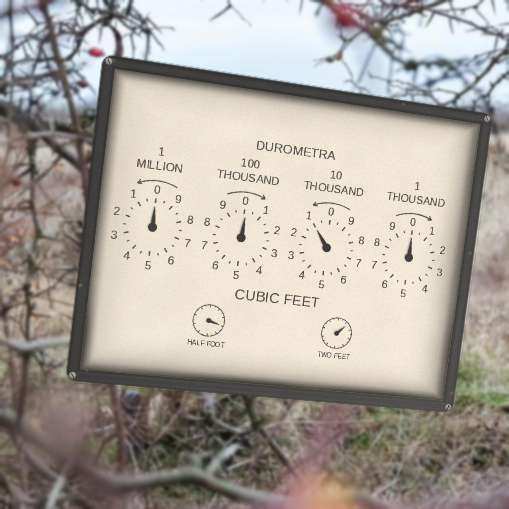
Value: ft³ 1000
